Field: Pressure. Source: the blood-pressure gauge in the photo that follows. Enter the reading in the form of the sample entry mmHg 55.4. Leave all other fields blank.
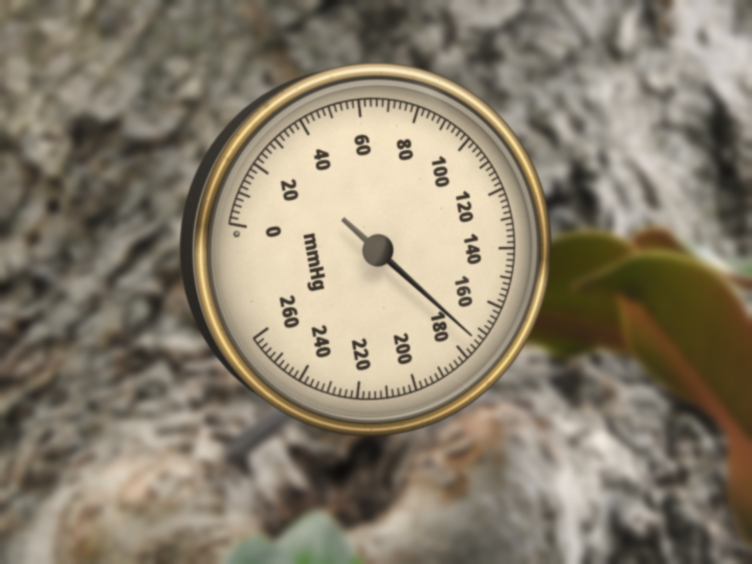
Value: mmHg 174
